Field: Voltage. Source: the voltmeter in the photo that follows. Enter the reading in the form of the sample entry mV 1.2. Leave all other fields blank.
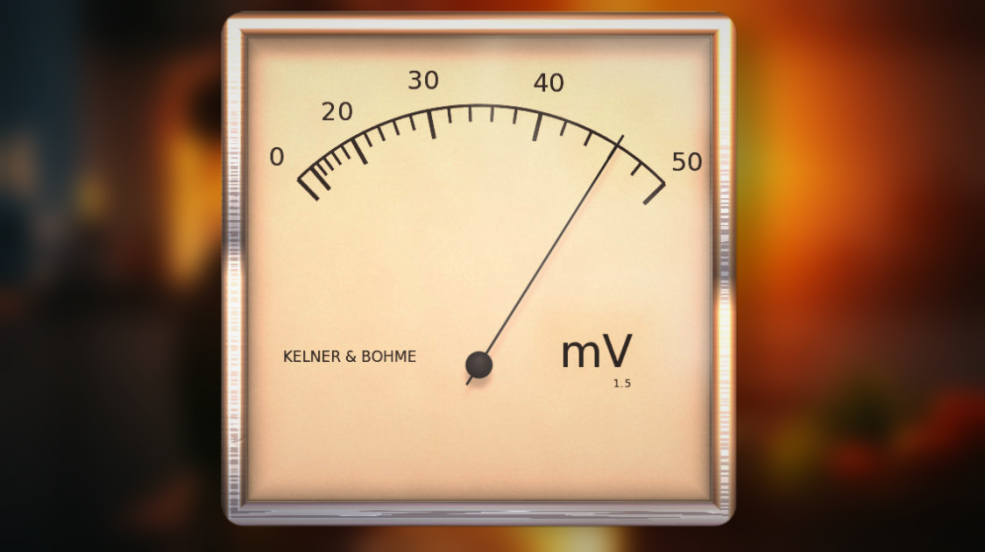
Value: mV 46
